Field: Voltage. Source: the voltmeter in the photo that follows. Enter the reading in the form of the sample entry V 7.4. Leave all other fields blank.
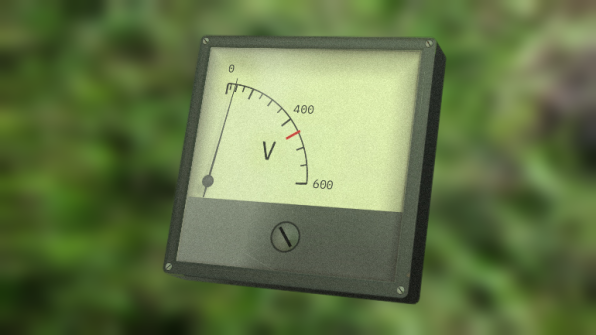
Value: V 100
